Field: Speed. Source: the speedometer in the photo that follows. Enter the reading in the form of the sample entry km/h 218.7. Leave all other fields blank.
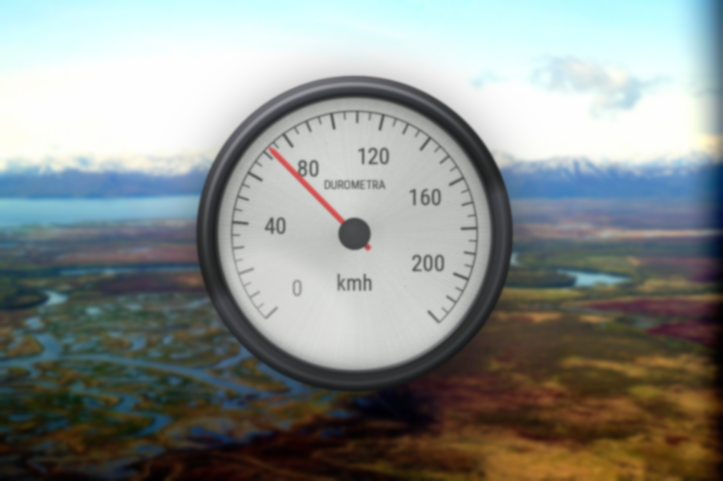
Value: km/h 72.5
